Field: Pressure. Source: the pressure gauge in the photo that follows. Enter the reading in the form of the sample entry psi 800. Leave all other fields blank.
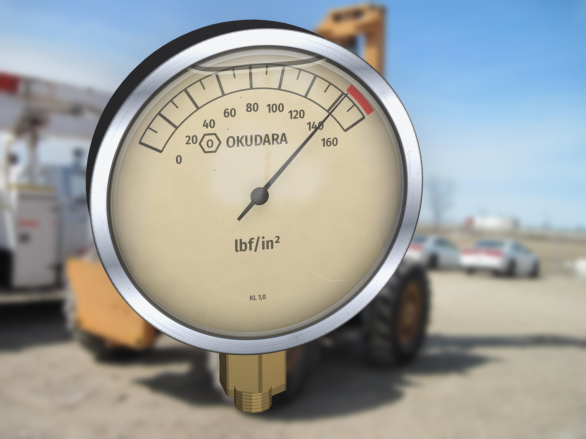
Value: psi 140
